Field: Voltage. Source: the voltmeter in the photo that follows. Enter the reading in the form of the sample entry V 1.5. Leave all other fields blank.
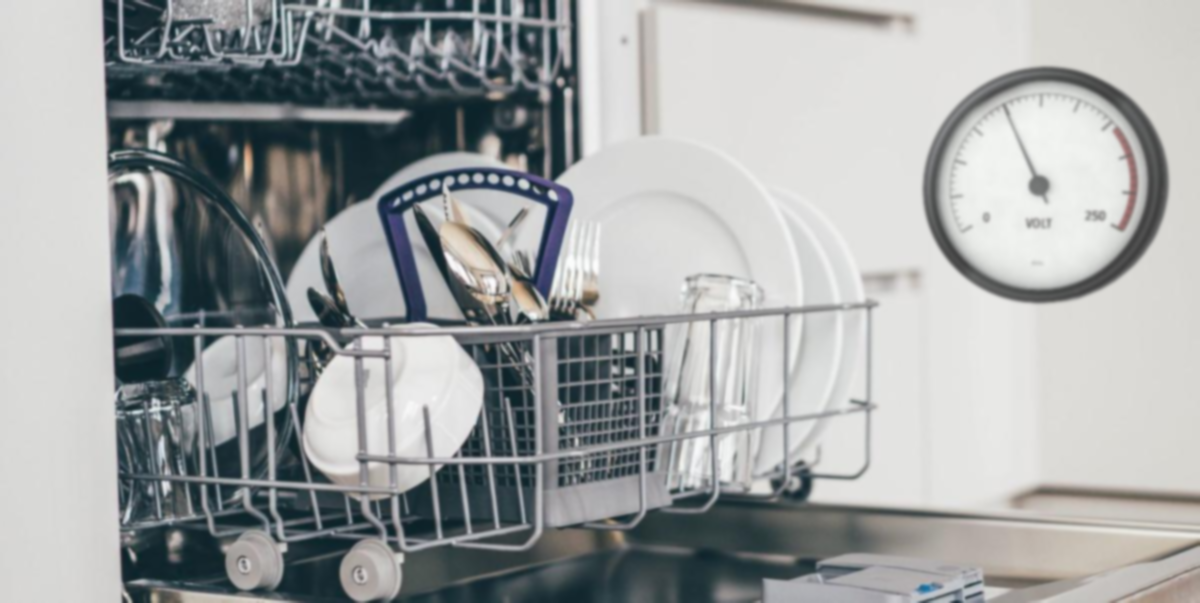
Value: V 100
